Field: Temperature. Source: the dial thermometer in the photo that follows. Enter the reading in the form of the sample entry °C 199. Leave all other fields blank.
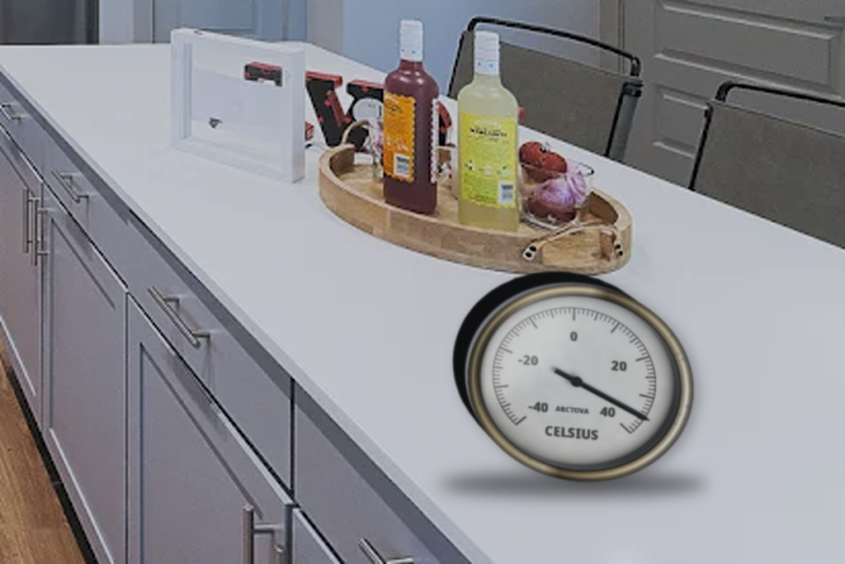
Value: °C 35
